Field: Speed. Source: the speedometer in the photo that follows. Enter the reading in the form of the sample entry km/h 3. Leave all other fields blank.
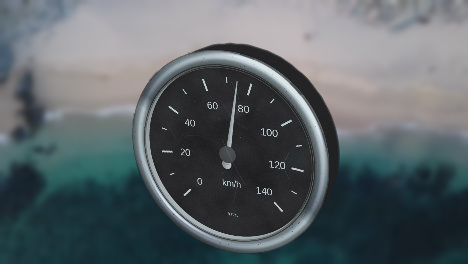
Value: km/h 75
